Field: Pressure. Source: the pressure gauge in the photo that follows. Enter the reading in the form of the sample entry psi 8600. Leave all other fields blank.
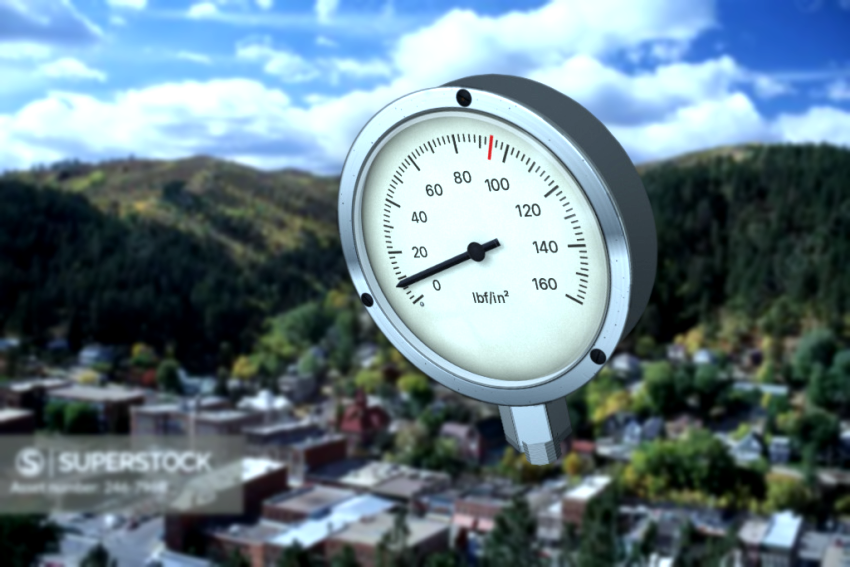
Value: psi 8
